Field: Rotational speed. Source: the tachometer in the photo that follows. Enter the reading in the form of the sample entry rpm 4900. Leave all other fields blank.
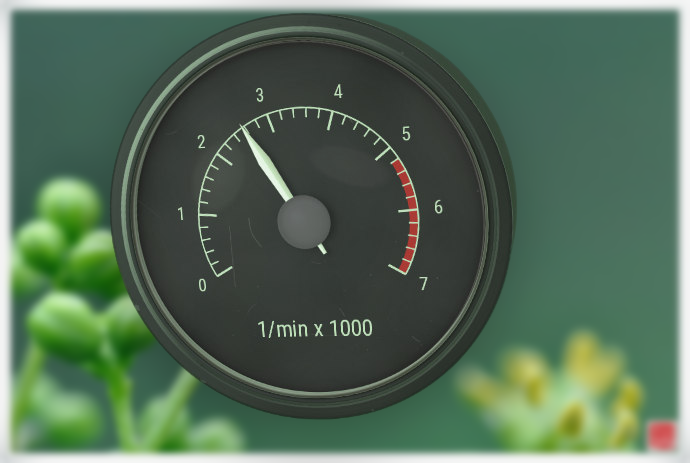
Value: rpm 2600
